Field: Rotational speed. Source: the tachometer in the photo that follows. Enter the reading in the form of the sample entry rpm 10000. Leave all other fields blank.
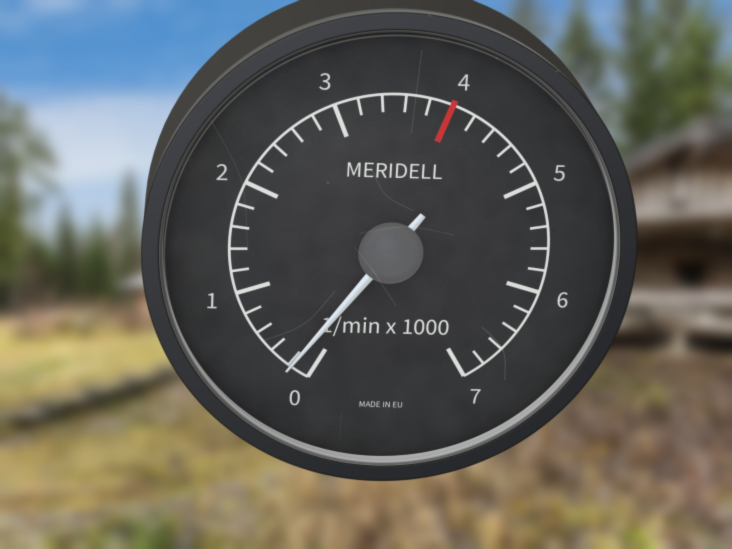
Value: rpm 200
